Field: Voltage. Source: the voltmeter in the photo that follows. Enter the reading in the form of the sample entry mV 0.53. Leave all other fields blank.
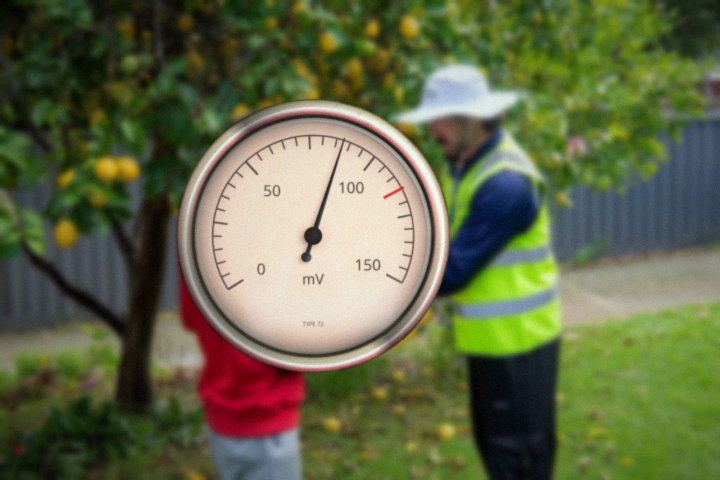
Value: mV 87.5
